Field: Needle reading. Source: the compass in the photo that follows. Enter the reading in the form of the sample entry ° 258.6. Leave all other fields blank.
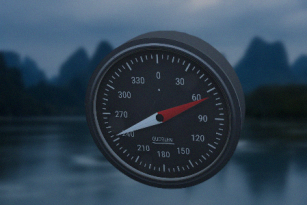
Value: ° 65
